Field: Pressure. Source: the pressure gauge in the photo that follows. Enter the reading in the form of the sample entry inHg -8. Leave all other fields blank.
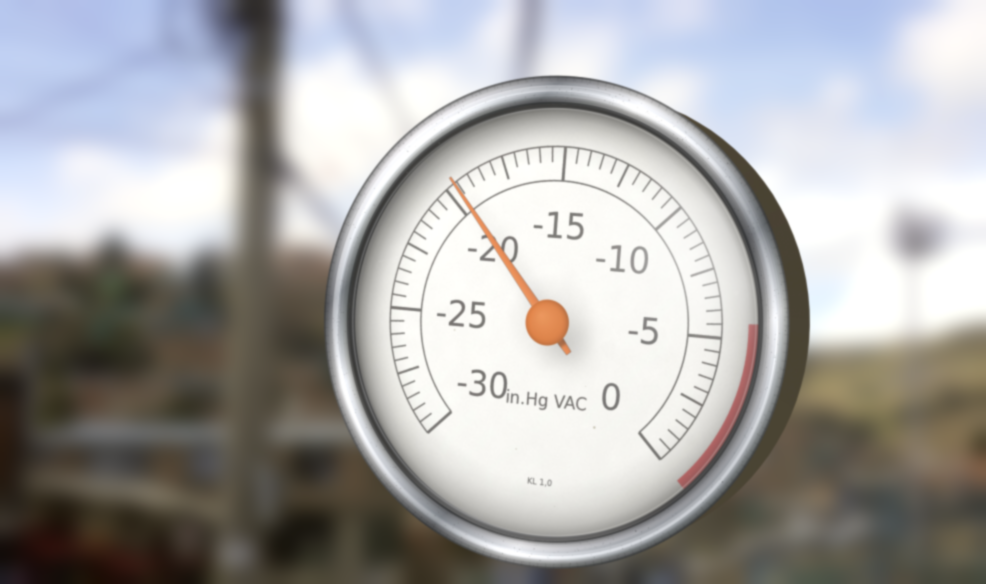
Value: inHg -19.5
